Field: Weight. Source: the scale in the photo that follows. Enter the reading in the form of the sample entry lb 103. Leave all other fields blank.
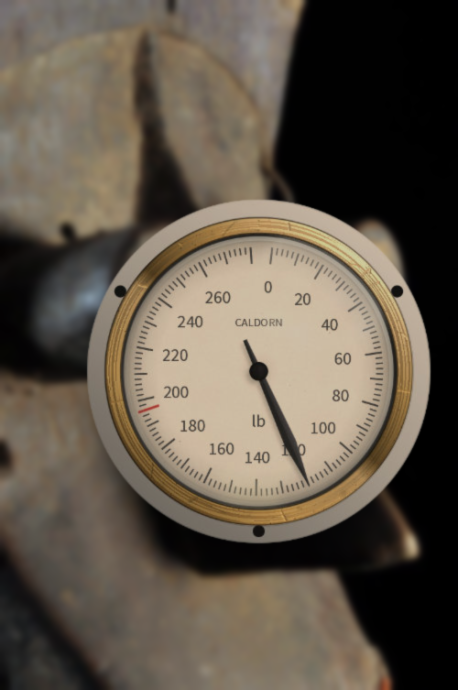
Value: lb 120
